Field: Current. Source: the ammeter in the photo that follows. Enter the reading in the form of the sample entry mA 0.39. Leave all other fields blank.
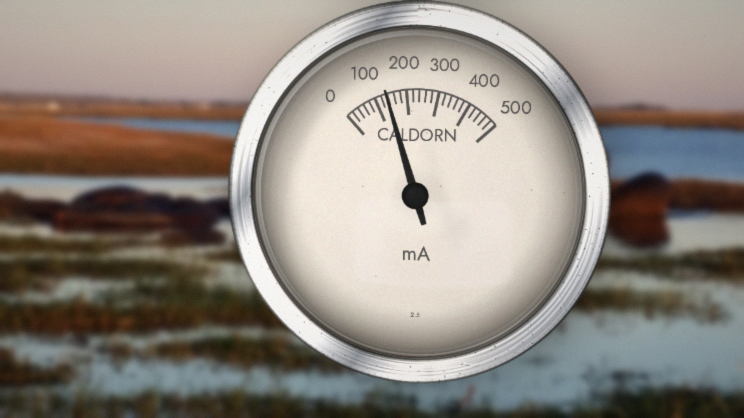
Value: mA 140
